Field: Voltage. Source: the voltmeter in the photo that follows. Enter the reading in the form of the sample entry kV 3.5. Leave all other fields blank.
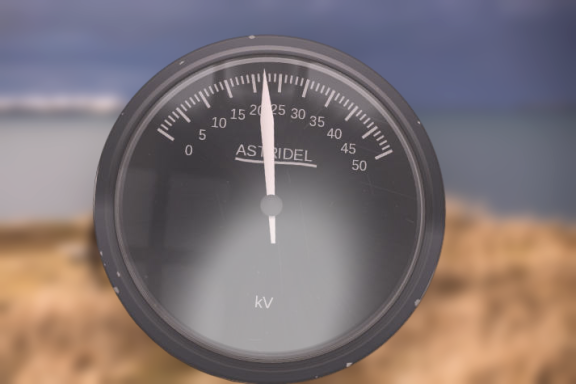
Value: kV 22
